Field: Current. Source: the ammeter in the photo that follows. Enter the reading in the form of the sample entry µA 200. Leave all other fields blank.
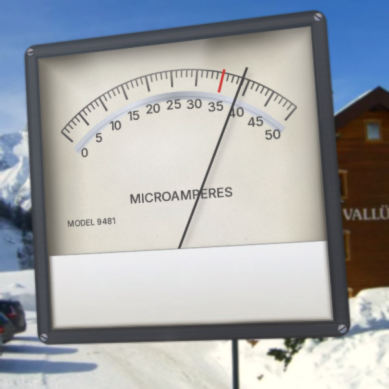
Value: µA 39
